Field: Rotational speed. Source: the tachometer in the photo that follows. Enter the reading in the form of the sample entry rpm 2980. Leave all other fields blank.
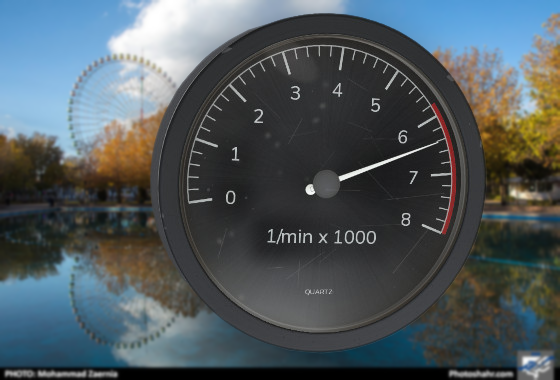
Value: rpm 6400
